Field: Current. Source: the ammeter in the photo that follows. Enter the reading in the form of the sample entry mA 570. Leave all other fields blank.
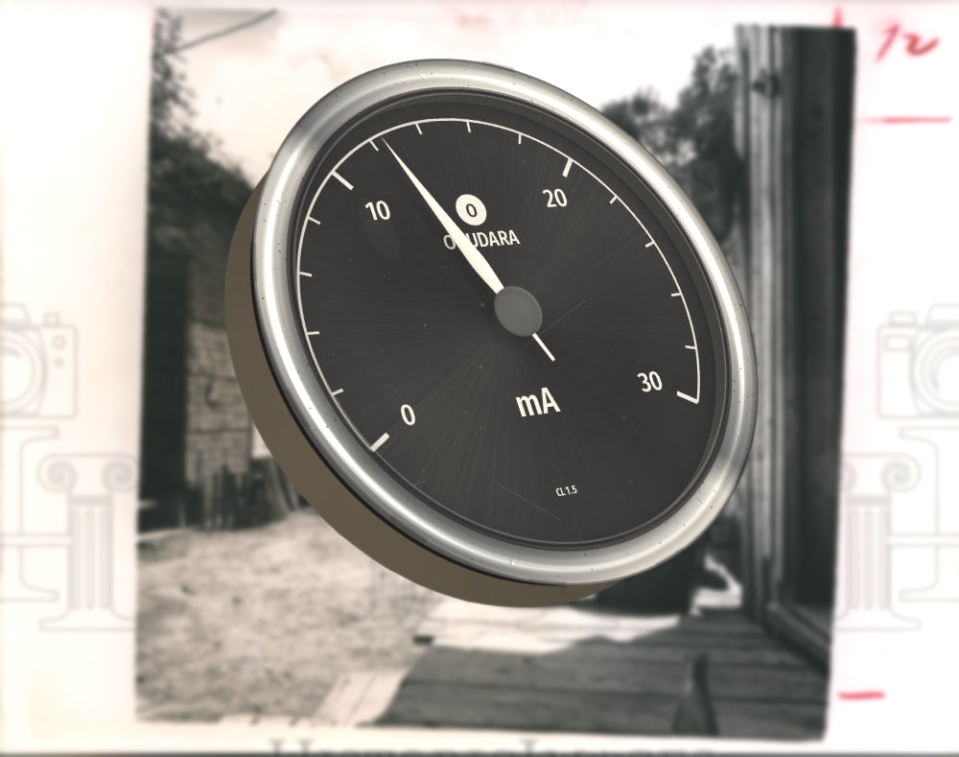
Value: mA 12
